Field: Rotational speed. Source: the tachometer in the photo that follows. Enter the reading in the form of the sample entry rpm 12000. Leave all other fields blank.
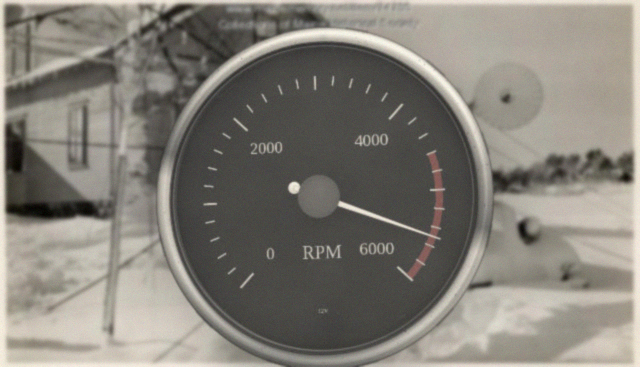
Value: rpm 5500
